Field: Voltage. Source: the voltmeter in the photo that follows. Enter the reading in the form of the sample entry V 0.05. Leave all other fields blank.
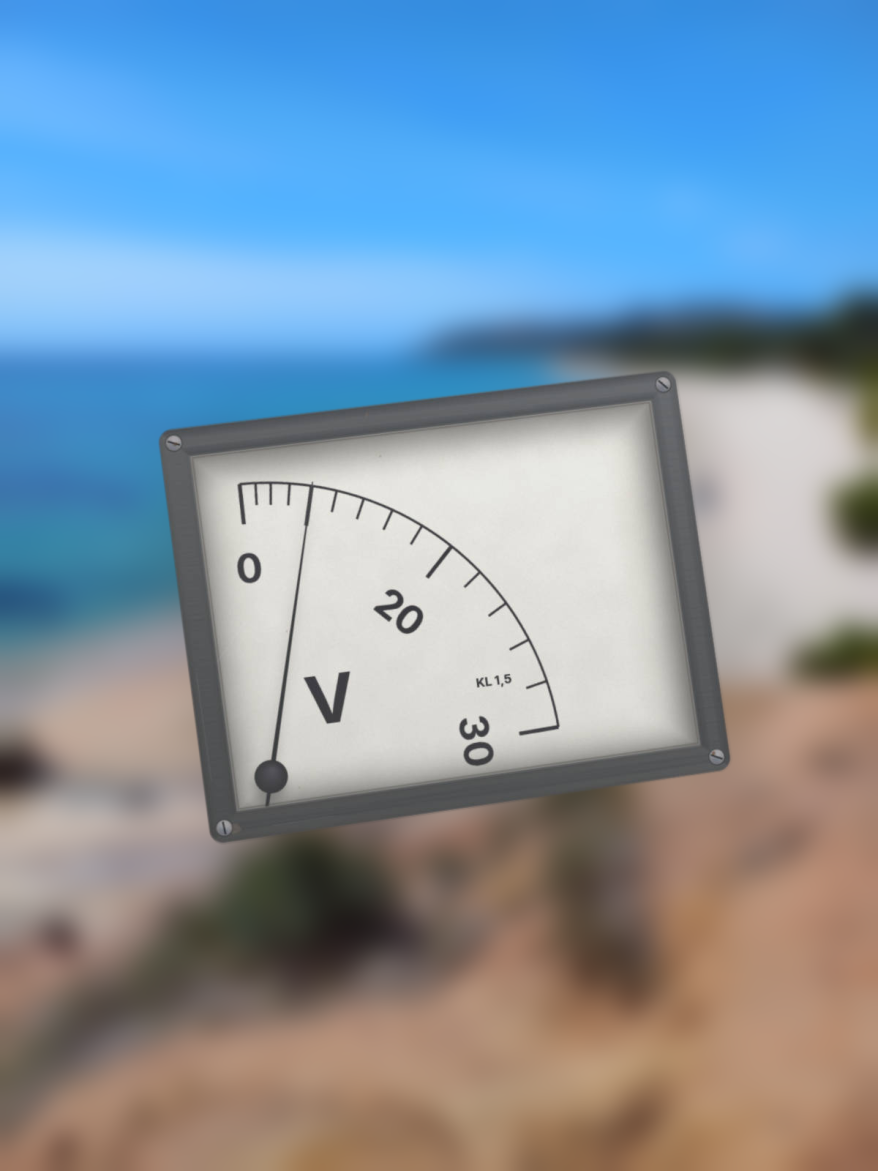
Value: V 10
